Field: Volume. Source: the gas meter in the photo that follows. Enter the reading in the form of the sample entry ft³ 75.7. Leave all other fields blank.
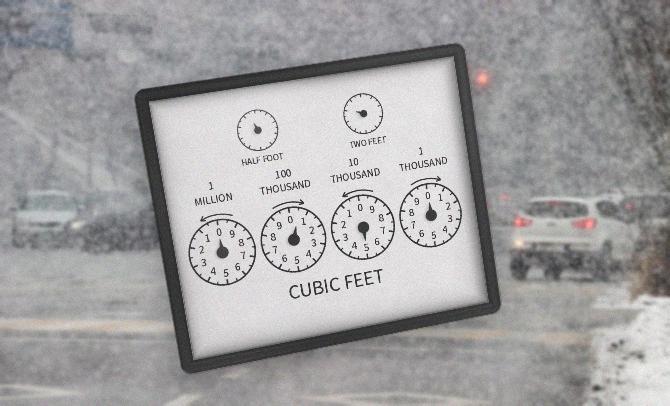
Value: ft³ 5000
